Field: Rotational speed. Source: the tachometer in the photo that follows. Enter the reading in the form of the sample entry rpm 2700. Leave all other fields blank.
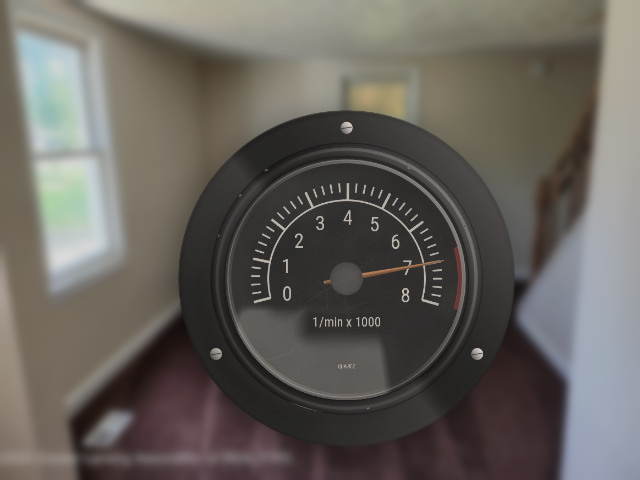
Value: rpm 7000
